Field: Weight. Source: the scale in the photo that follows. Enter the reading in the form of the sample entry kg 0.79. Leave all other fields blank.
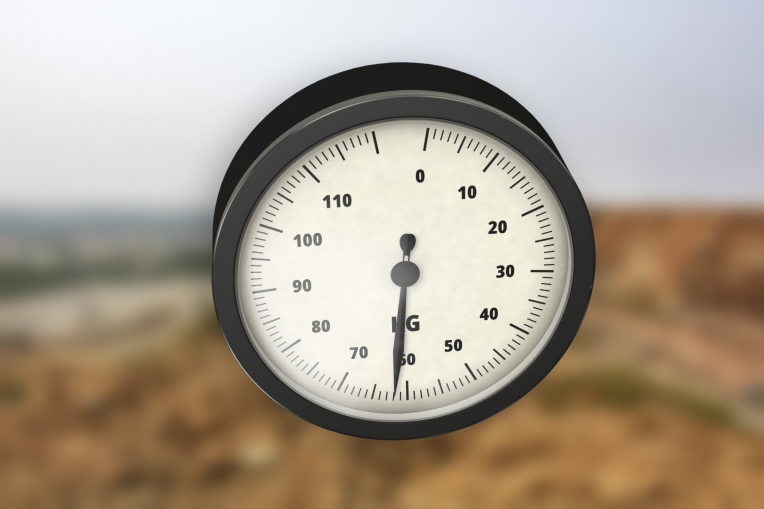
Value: kg 62
